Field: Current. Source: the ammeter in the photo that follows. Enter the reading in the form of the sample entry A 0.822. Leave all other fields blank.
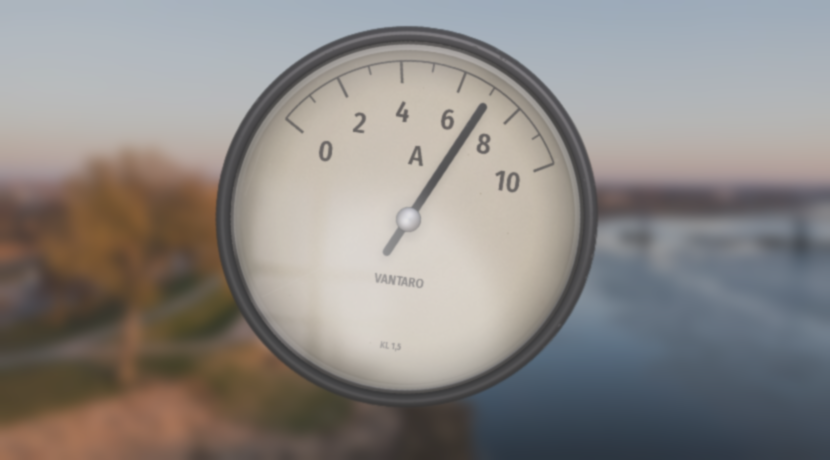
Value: A 7
